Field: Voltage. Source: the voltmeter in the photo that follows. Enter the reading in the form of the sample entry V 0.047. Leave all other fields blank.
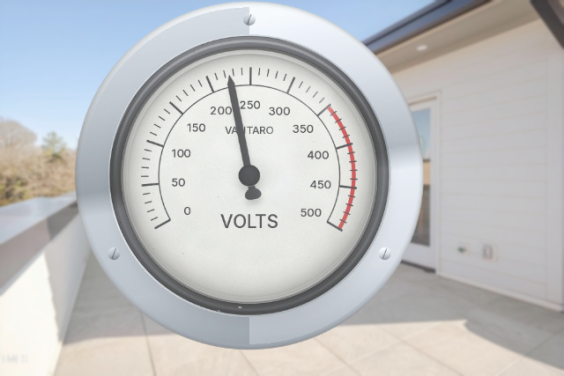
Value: V 225
